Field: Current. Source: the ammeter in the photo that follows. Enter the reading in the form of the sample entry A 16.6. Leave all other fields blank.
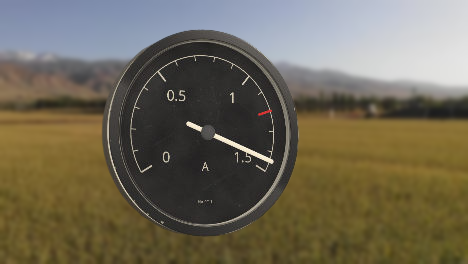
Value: A 1.45
